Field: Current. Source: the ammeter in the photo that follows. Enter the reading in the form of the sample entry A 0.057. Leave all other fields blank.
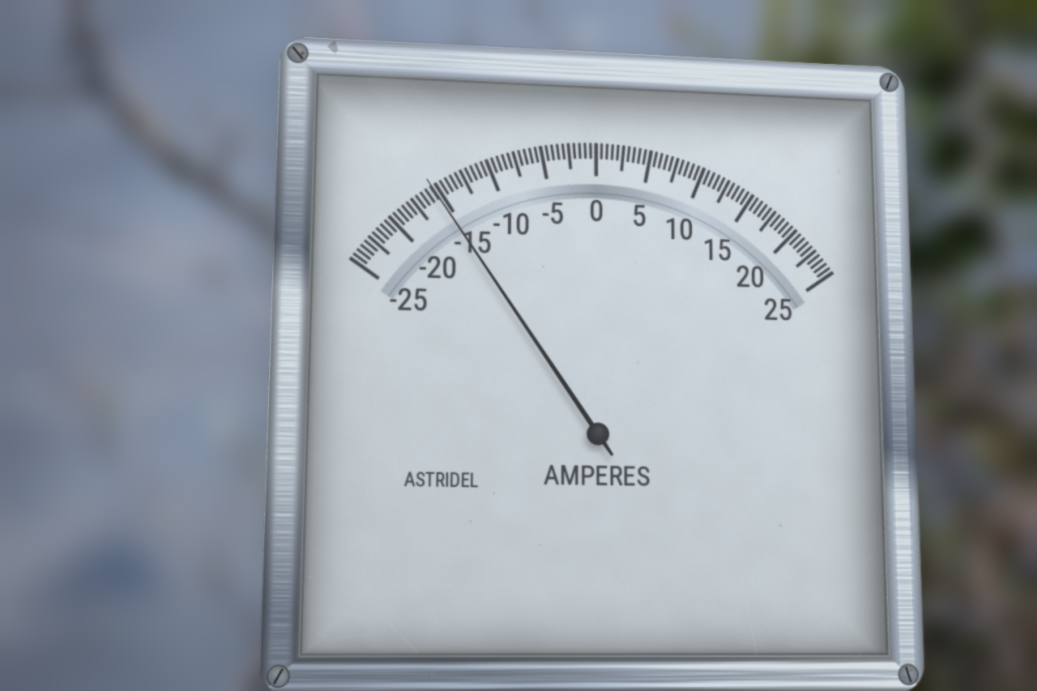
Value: A -15.5
